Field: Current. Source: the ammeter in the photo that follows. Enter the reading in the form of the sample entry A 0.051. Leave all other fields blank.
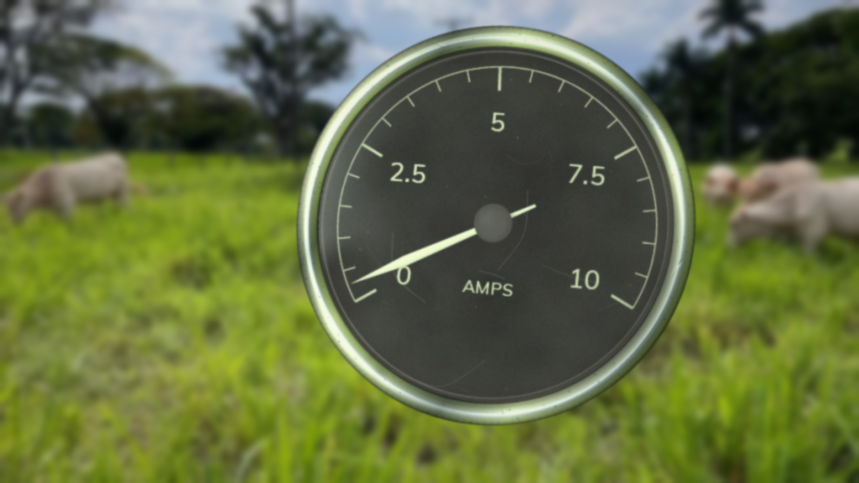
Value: A 0.25
